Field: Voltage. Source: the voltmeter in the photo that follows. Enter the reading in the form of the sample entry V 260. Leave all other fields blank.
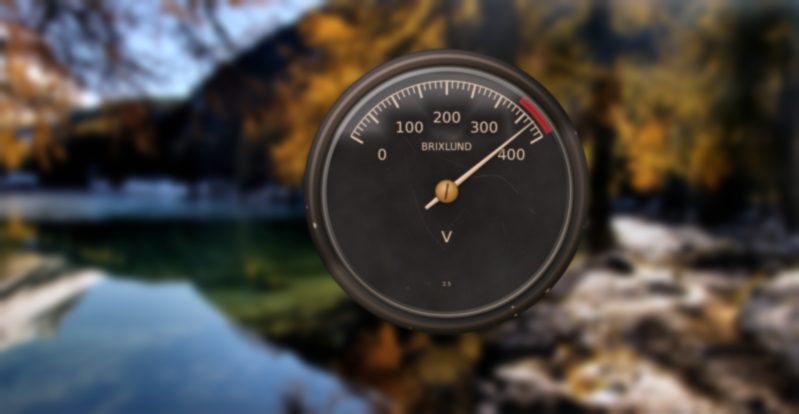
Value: V 370
